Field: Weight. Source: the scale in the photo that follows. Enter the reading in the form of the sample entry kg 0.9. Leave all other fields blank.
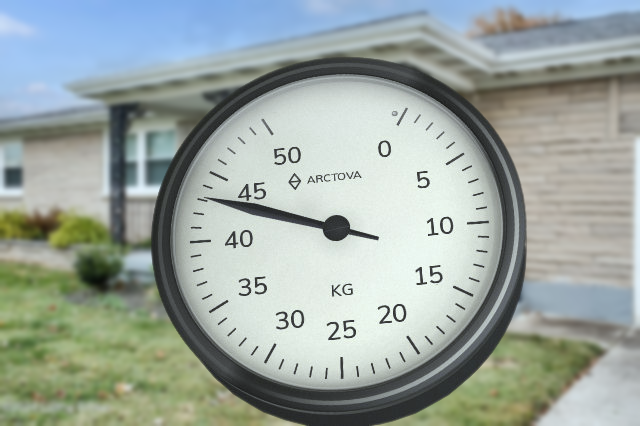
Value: kg 43
